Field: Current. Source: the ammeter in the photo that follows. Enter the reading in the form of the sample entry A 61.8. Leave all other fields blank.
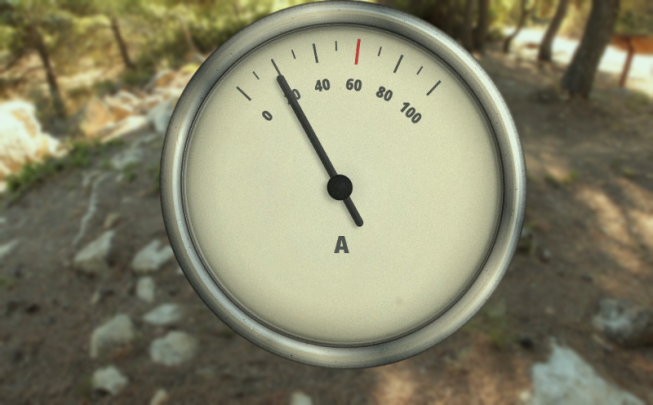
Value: A 20
